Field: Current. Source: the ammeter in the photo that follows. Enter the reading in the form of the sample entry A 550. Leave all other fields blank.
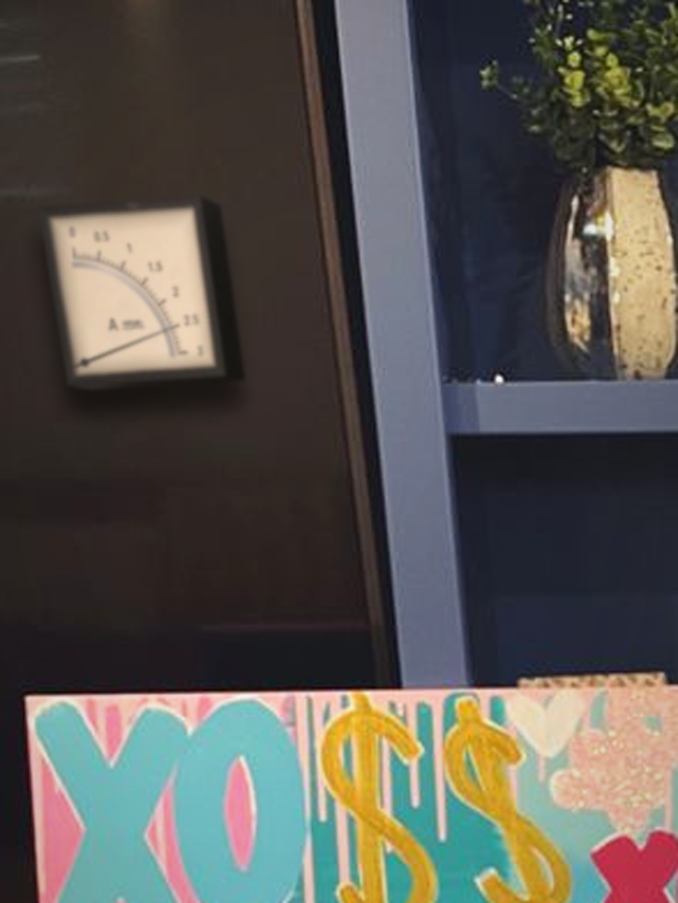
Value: A 2.5
